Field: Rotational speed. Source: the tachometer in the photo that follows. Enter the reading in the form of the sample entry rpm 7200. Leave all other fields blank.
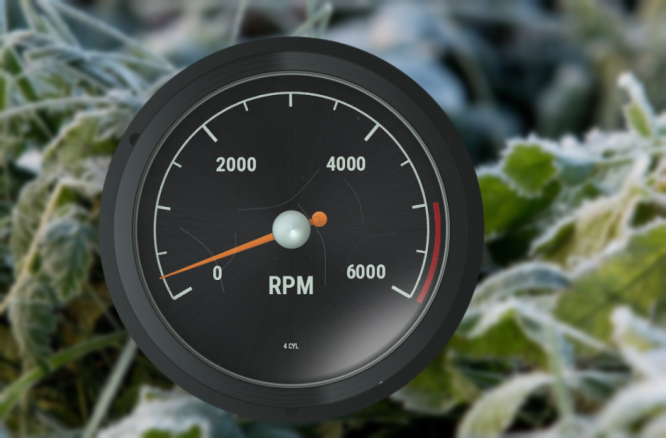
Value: rpm 250
